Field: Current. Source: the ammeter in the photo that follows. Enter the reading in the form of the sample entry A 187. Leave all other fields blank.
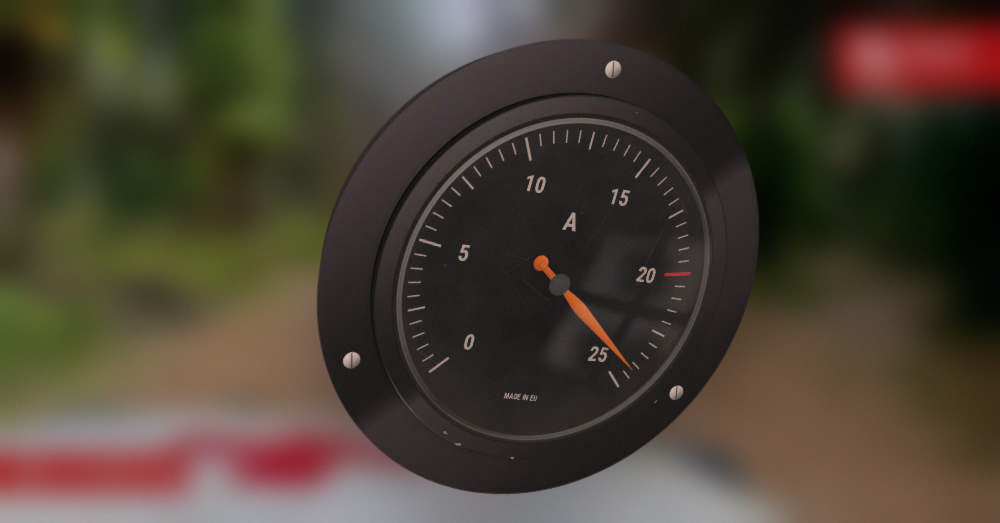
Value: A 24.25
